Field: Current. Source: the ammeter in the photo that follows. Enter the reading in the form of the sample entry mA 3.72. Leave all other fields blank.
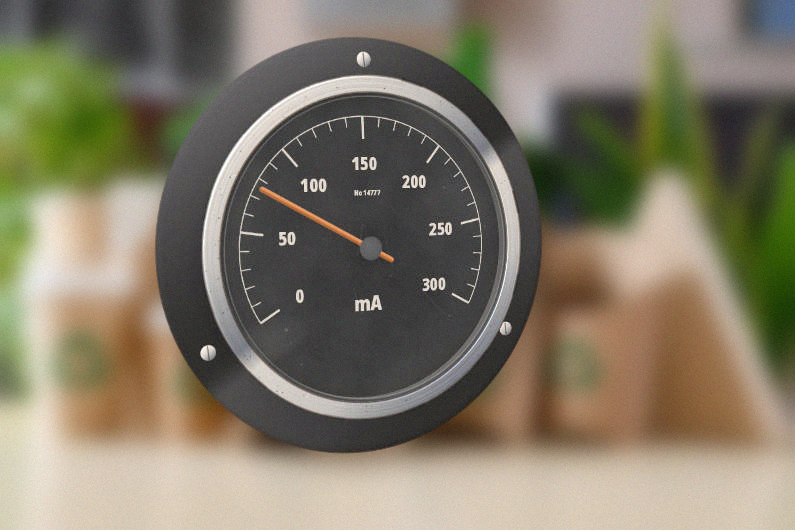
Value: mA 75
